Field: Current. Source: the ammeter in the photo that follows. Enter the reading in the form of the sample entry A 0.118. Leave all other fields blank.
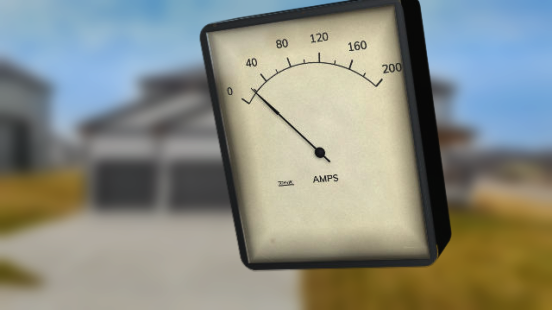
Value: A 20
